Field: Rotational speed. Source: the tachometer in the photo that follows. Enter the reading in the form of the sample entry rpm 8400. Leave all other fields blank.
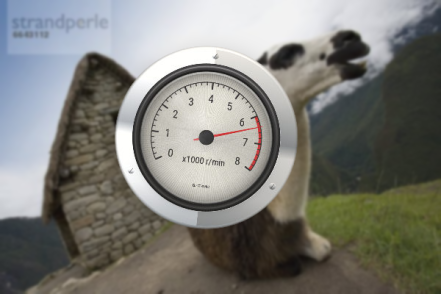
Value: rpm 6400
